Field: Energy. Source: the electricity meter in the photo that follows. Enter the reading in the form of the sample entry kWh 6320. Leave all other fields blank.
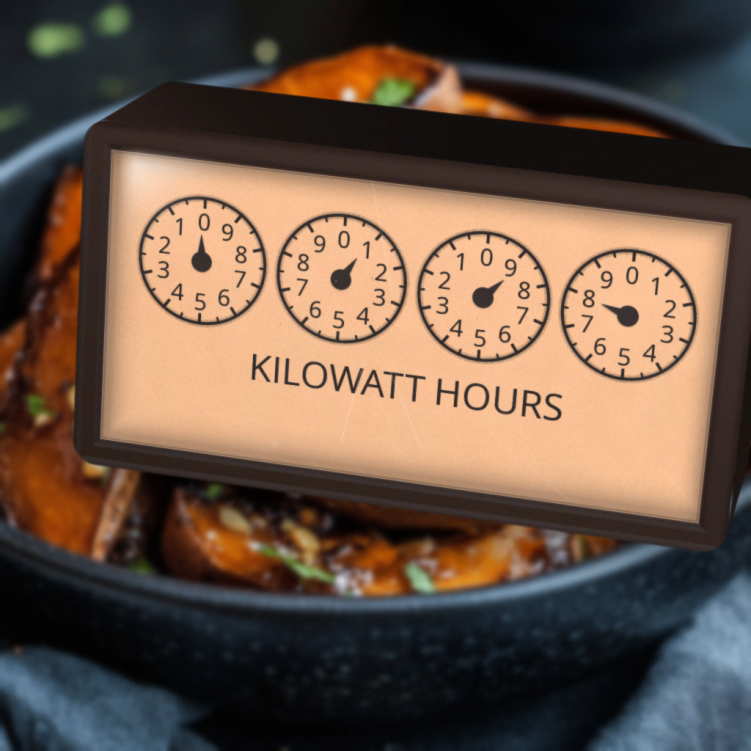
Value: kWh 88
